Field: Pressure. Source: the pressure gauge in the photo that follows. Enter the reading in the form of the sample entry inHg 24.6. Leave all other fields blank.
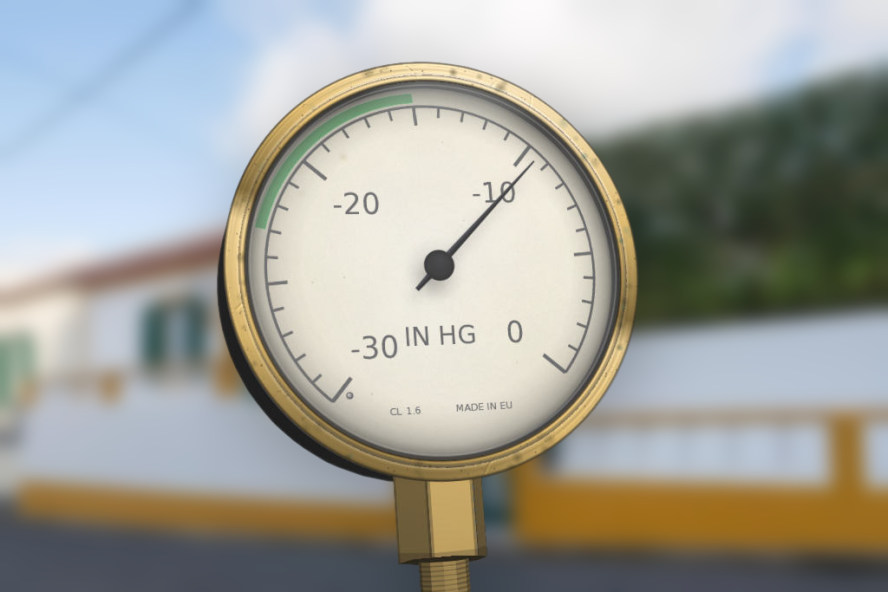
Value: inHg -9.5
